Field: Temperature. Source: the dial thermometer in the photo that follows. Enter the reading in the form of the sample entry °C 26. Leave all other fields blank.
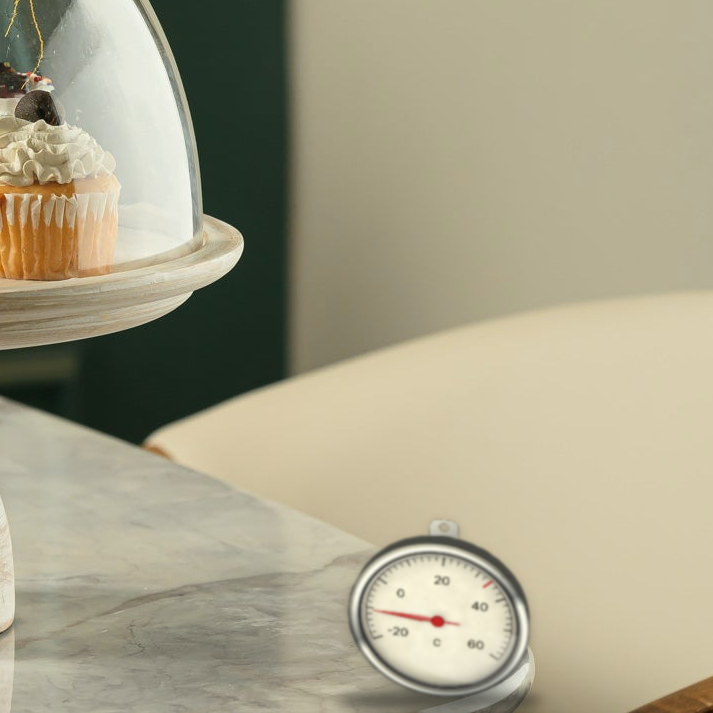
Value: °C -10
